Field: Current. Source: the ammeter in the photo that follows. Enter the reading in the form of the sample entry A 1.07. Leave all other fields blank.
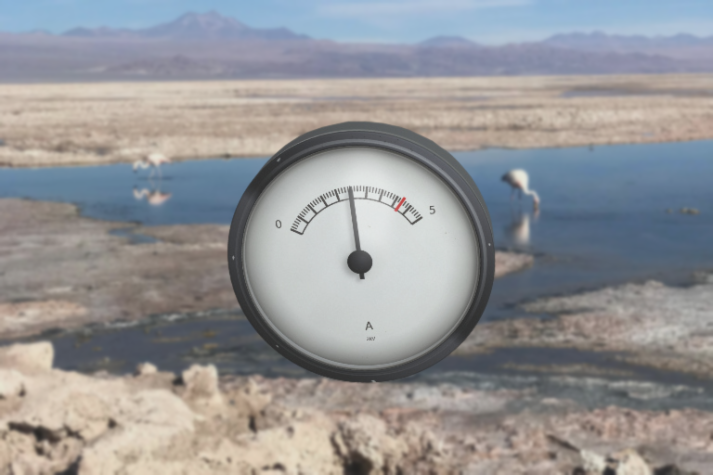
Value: A 2.5
